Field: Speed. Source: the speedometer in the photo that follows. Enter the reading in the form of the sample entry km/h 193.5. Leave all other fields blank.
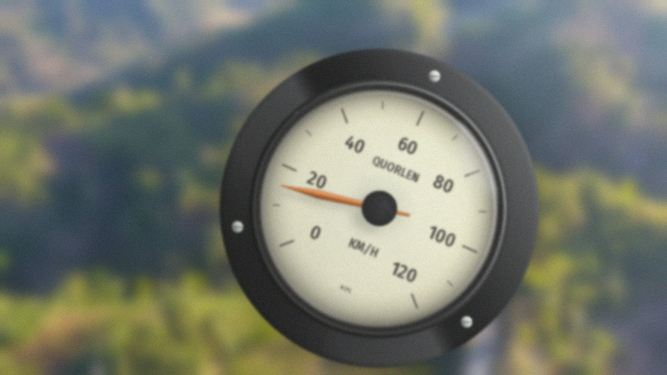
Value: km/h 15
